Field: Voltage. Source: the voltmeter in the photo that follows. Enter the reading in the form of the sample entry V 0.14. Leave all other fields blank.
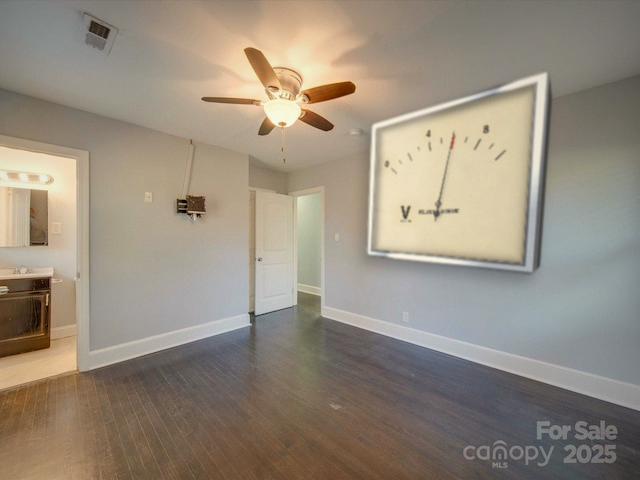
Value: V 6
